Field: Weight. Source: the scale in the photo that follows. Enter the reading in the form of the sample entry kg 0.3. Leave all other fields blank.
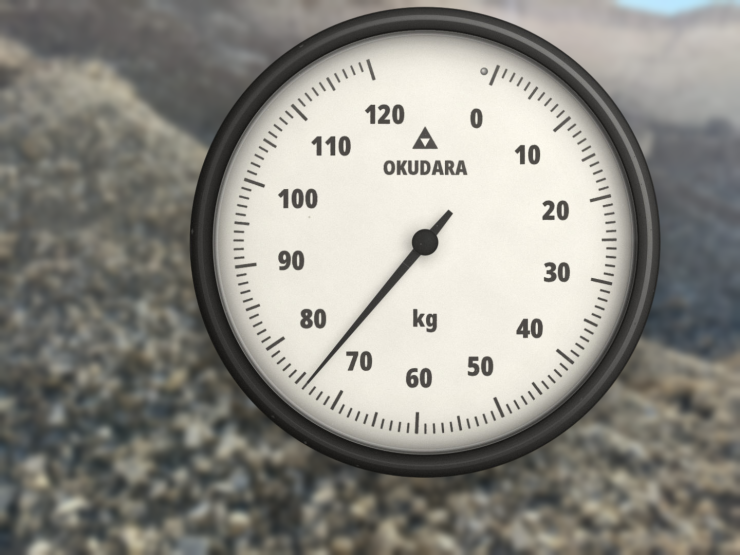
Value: kg 74
